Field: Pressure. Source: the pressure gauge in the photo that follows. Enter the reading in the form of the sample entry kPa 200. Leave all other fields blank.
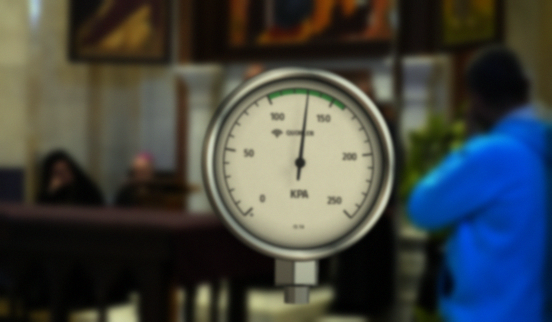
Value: kPa 130
